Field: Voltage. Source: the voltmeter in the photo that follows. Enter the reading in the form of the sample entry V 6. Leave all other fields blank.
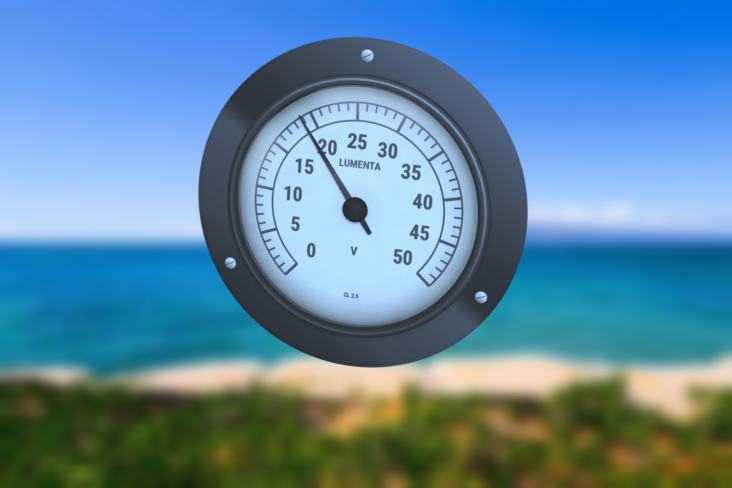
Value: V 19
